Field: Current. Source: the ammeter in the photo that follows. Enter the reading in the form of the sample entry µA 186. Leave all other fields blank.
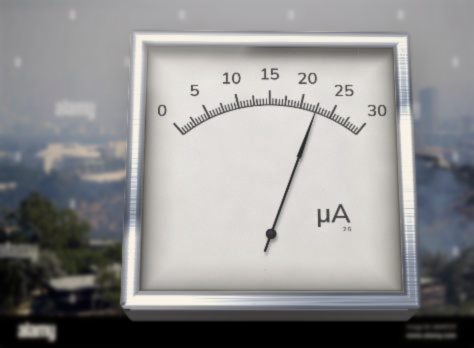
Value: µA 22.5
